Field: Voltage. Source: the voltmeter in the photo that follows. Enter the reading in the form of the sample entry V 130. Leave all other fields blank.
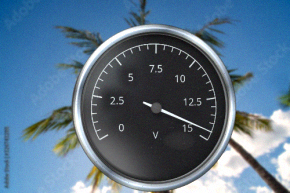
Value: V 14.5
